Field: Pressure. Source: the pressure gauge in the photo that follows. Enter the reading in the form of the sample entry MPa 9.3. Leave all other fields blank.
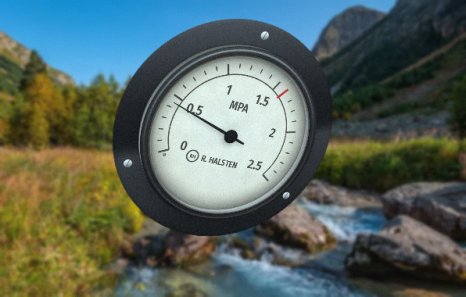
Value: MPa 0.45
